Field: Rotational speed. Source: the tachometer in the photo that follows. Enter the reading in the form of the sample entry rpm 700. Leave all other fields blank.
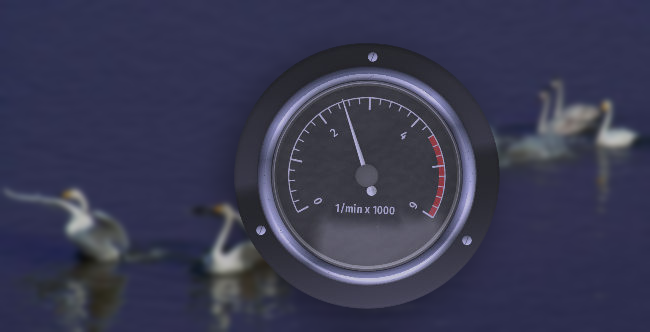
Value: rpm 2500
